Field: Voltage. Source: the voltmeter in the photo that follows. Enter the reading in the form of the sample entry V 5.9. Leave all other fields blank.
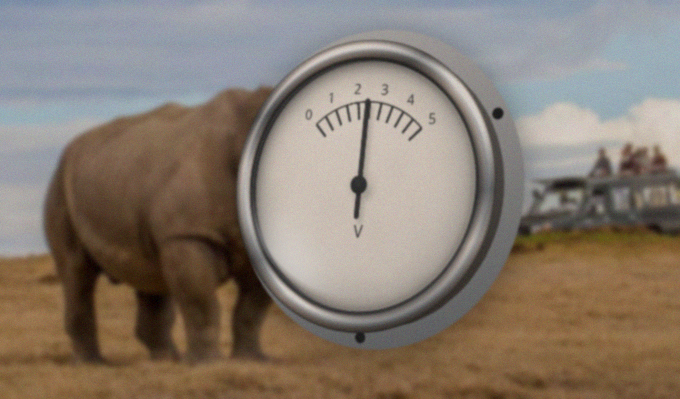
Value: V 2.5
